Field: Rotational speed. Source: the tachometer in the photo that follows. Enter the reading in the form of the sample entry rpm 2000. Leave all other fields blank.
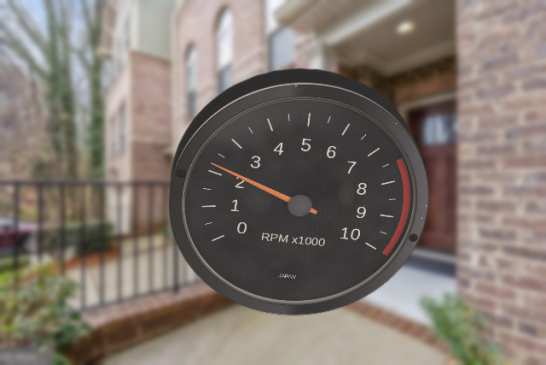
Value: rpm 2250
